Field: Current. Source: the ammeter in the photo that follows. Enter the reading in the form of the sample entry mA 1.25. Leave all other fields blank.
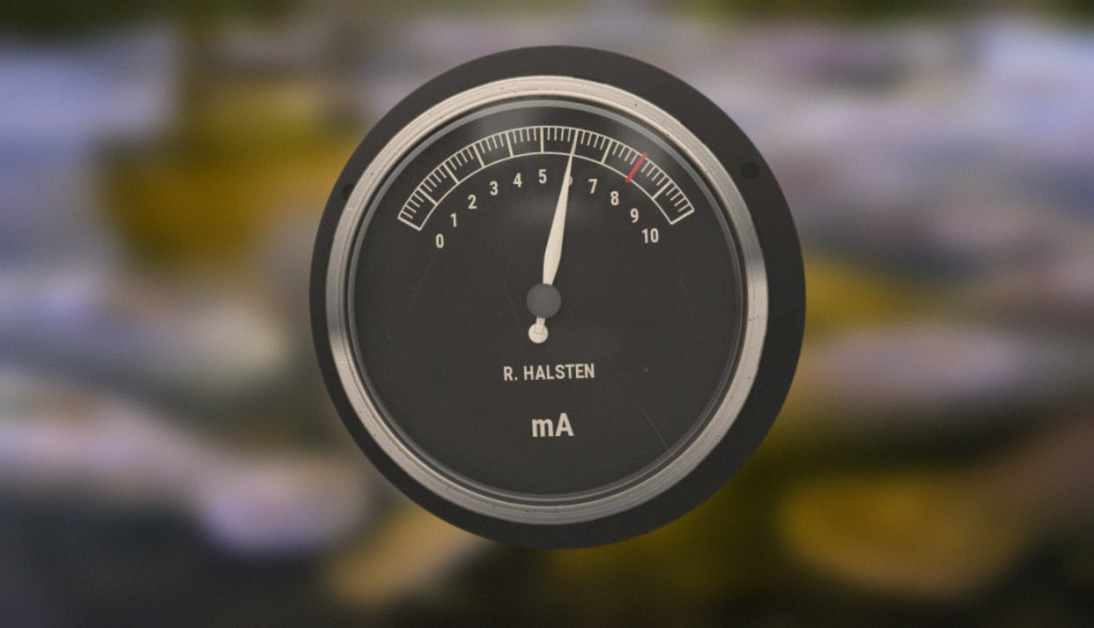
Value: mA 6
